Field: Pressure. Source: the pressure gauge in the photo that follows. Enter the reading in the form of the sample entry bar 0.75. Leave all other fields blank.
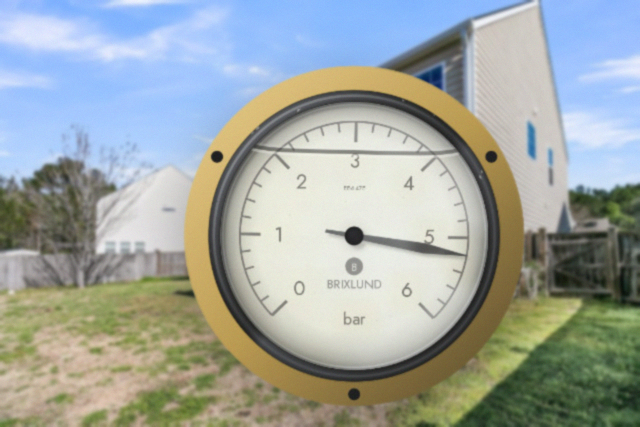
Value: bar 5.2
